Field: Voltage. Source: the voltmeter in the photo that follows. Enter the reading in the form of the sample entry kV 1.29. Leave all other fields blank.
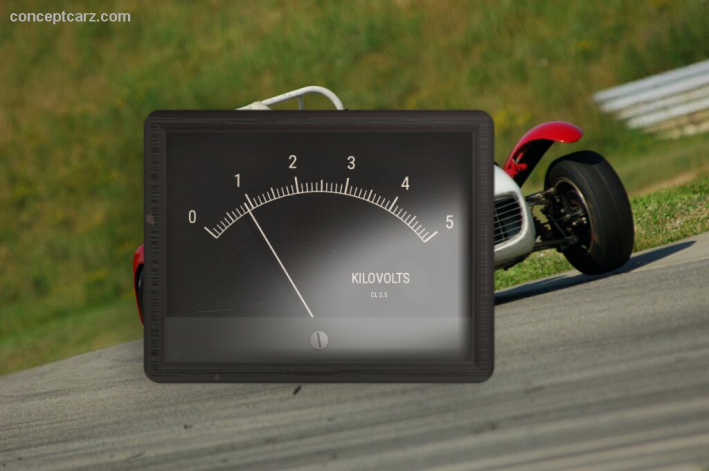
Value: kV 0.9
